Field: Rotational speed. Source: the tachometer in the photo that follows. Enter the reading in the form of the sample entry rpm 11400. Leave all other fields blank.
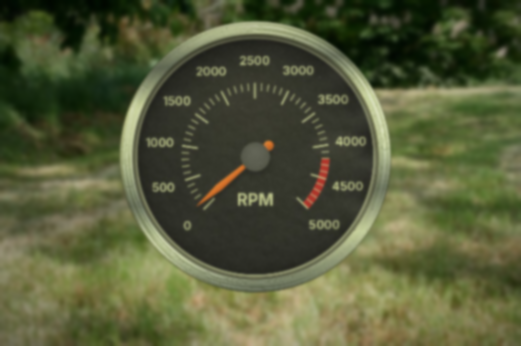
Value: rpm 100
